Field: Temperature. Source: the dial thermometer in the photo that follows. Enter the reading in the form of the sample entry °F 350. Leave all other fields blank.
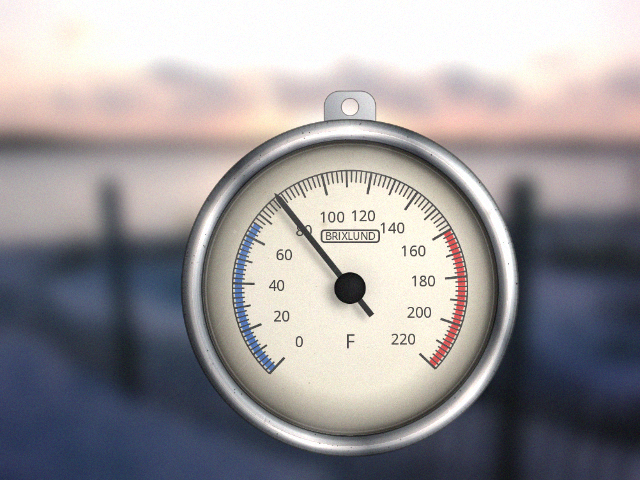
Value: °F 80
